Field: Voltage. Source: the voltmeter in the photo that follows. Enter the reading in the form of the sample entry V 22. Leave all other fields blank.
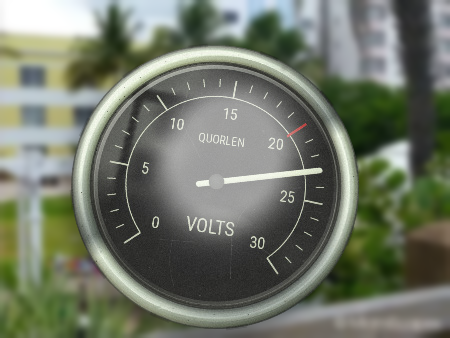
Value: V 23
